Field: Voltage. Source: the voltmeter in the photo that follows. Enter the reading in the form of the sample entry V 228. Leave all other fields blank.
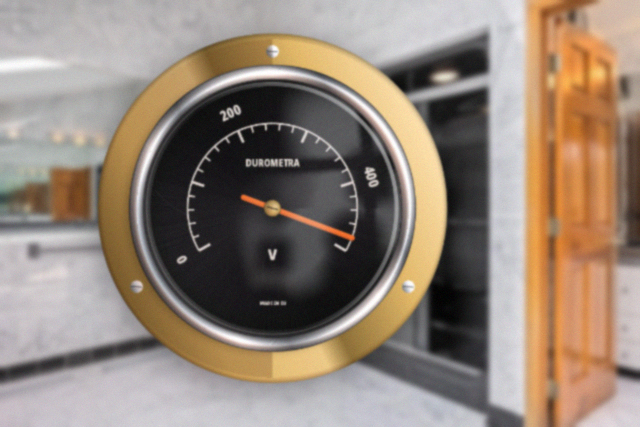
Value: V 480
